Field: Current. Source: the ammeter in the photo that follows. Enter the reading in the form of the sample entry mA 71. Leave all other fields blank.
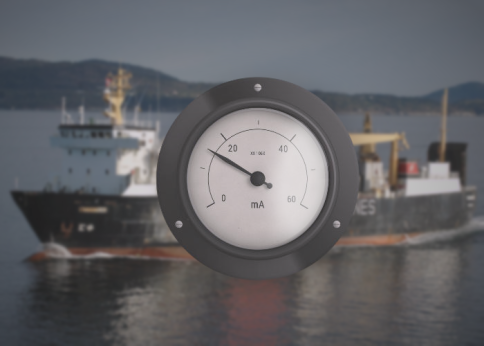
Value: mA 15
